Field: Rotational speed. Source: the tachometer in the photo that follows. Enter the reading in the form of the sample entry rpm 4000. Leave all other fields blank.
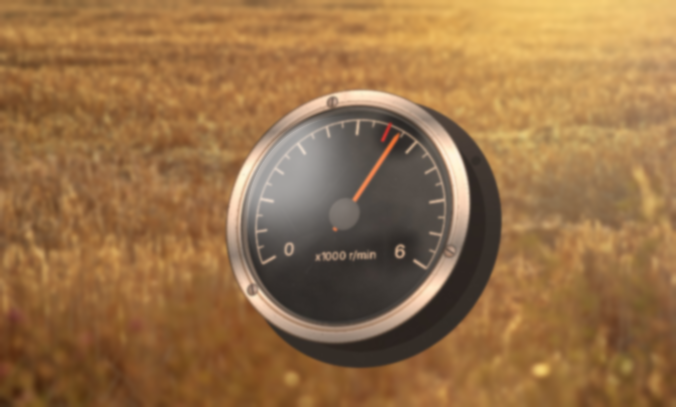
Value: rpm 3750
